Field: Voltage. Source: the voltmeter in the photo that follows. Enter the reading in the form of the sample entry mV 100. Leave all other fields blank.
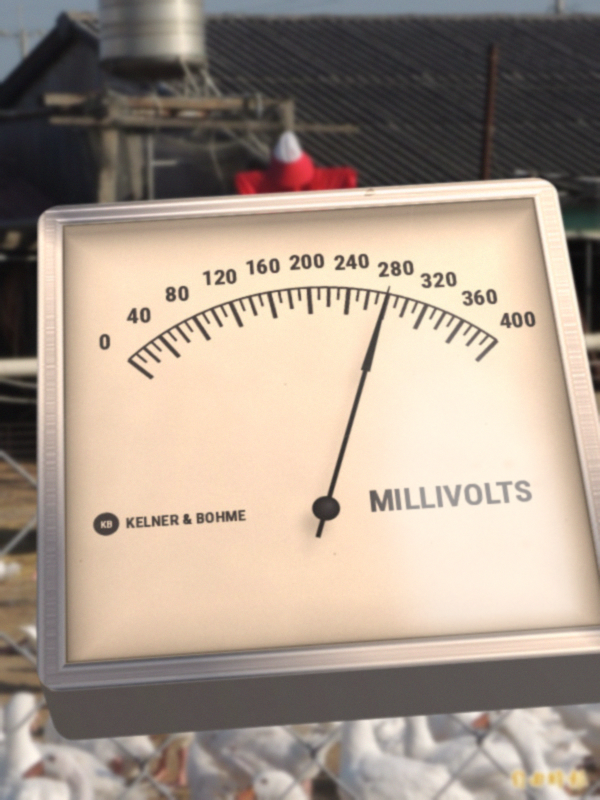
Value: mV 280
